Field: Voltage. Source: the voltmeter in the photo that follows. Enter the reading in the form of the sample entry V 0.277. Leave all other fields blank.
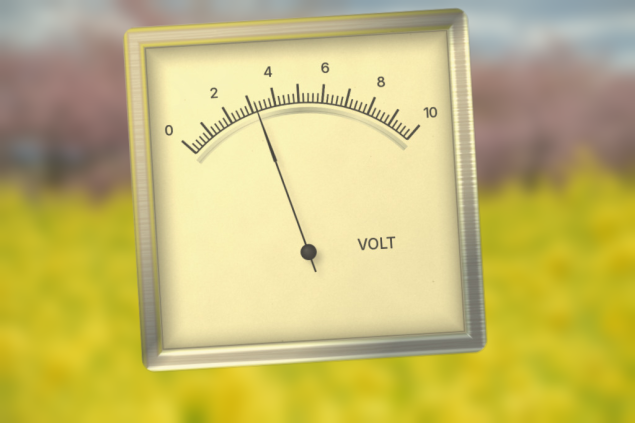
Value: V 3.2
